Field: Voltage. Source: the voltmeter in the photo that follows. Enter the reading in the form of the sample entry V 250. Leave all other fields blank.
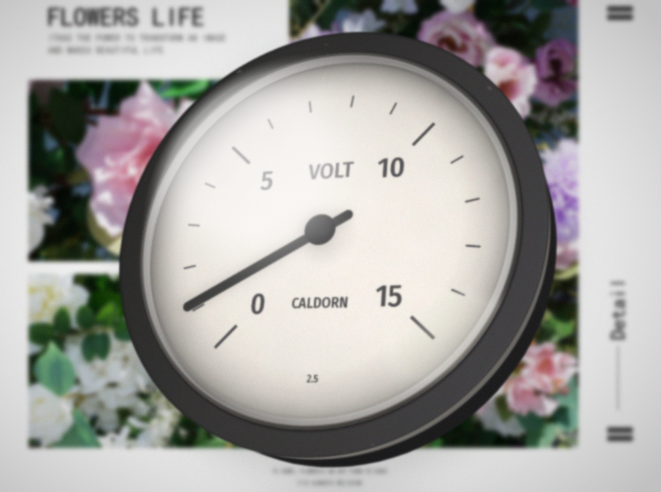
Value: V 1
